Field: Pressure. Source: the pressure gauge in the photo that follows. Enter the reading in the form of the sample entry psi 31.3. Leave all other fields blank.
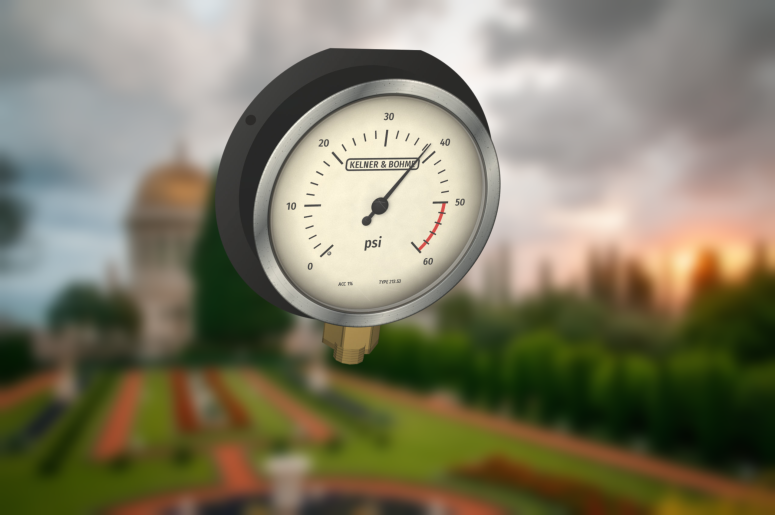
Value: psi 38
